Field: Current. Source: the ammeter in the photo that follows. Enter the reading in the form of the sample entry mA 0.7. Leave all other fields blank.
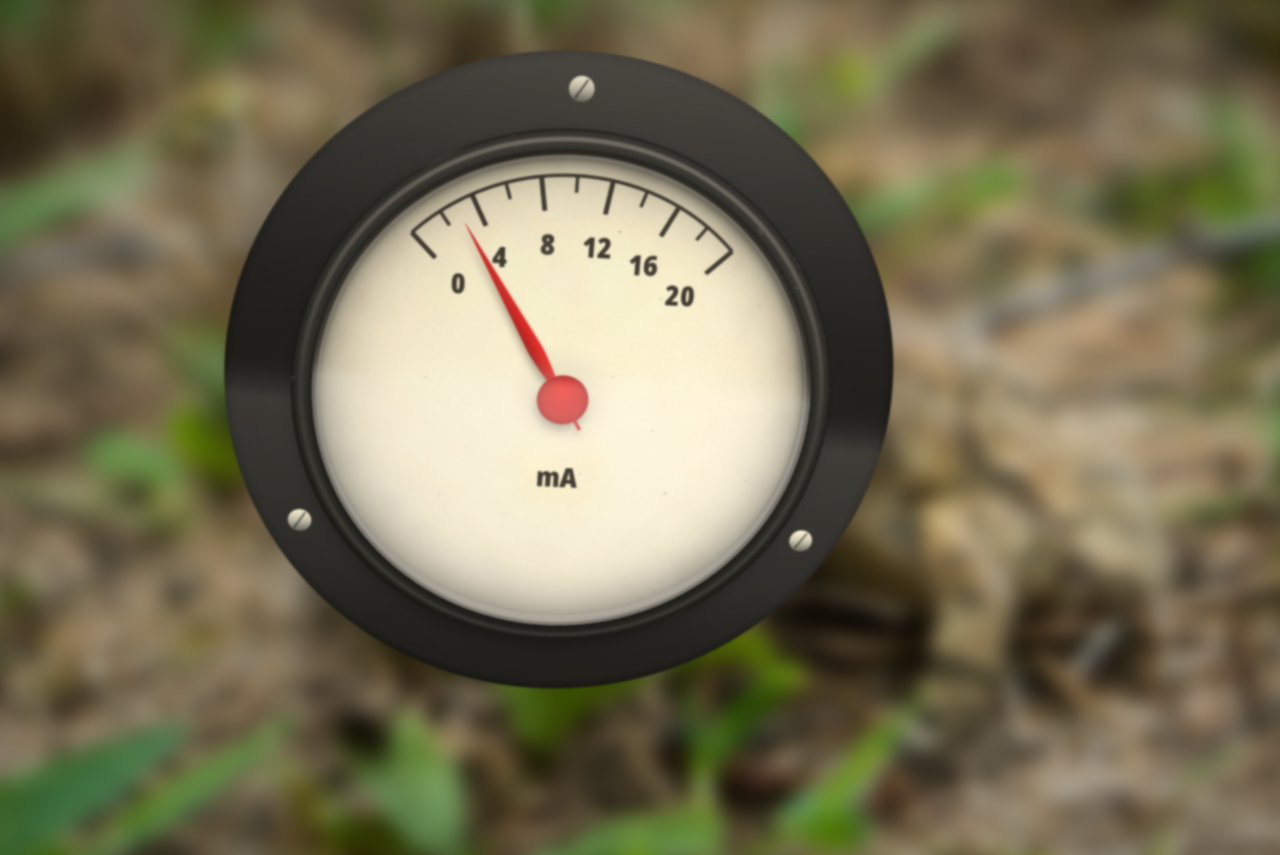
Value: mA 3
